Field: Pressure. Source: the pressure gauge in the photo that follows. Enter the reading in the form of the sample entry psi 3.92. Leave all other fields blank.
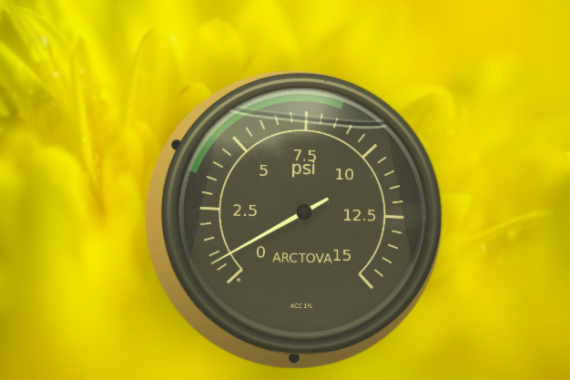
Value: psi 0.75
